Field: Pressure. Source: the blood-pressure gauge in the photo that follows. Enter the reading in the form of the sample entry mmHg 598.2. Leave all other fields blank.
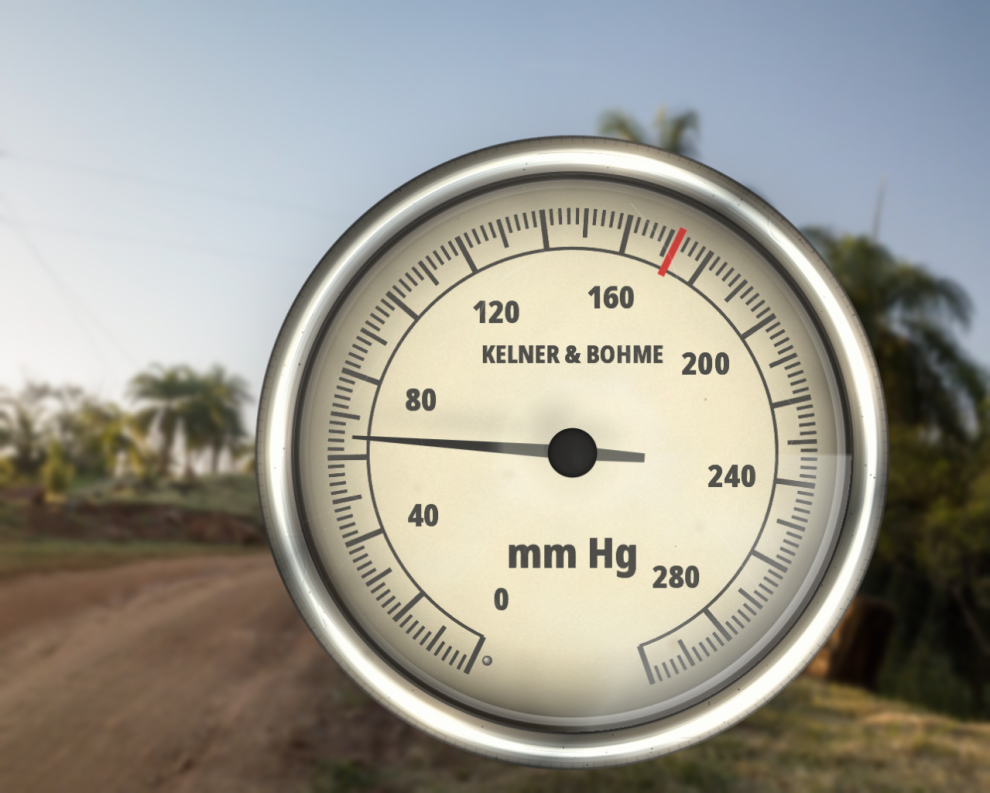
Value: mmHg 65
